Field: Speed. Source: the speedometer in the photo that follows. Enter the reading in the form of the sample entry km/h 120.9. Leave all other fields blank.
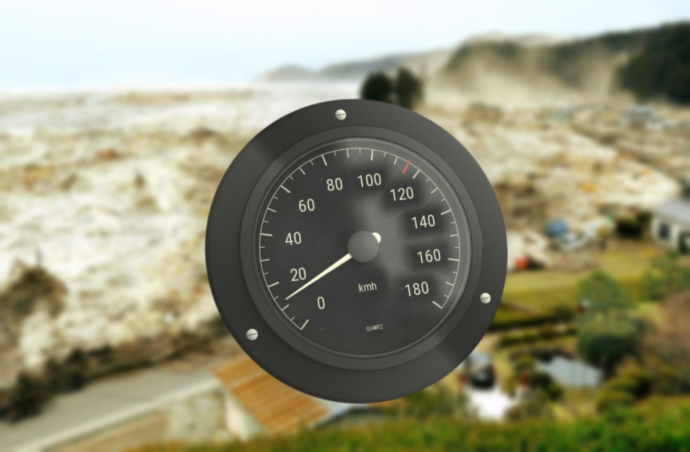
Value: km/h 12.5
